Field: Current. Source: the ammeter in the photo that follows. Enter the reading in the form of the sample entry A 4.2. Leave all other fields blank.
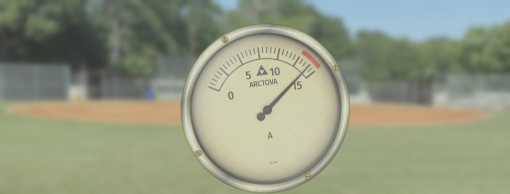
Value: A 14
